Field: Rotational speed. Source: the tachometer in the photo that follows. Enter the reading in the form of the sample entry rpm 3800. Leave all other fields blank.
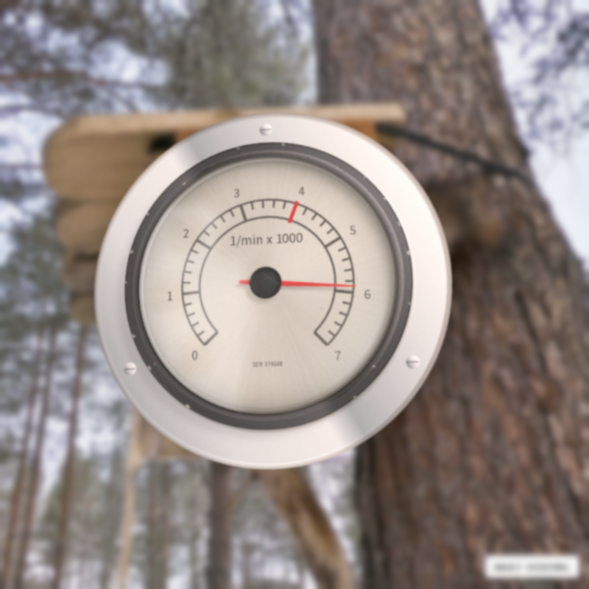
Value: rpm 5900
